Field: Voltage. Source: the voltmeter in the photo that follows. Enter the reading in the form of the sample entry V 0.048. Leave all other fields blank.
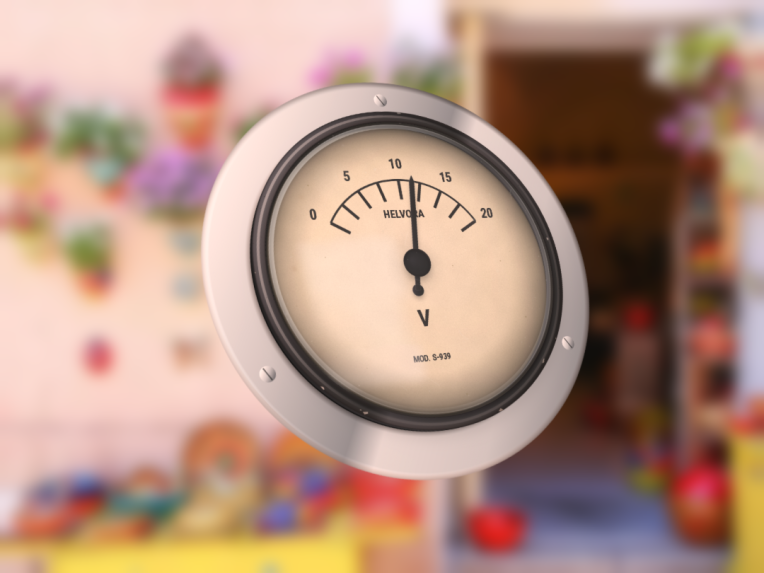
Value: V 11.25
